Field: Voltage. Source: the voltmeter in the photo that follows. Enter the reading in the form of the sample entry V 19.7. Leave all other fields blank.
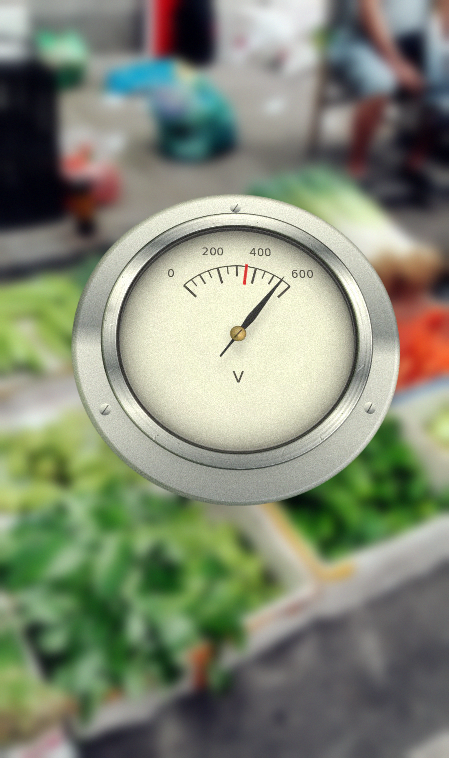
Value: V 550
